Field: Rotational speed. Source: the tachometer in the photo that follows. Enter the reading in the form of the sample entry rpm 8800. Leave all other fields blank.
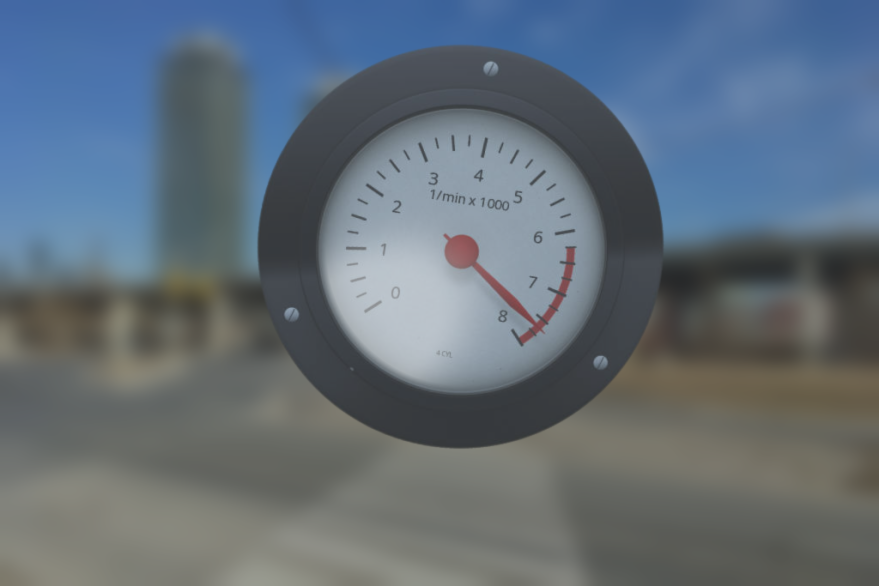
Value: rpm 7625
